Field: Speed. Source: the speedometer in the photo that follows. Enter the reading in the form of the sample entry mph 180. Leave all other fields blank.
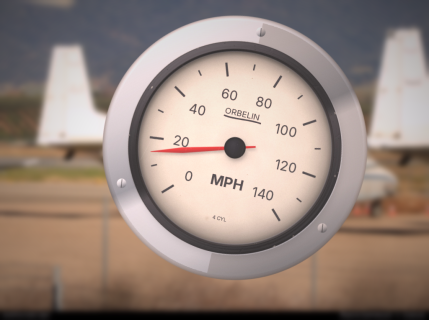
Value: mph 15
